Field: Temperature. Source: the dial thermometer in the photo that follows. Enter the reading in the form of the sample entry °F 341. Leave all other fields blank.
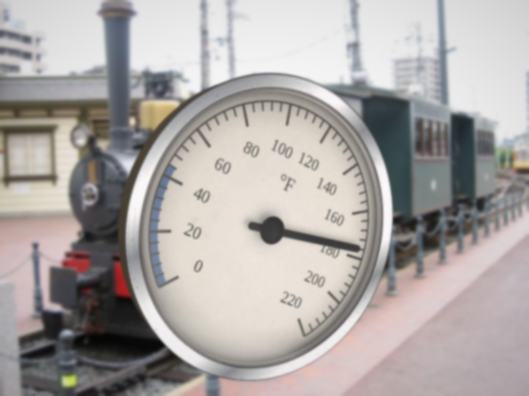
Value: °F 176
